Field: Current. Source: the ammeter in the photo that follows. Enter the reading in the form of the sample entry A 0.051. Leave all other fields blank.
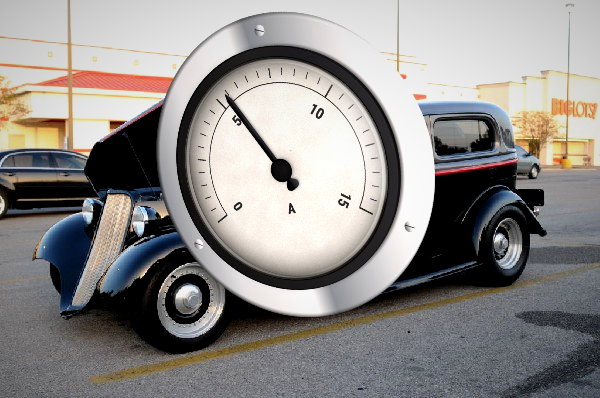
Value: A 5.5
